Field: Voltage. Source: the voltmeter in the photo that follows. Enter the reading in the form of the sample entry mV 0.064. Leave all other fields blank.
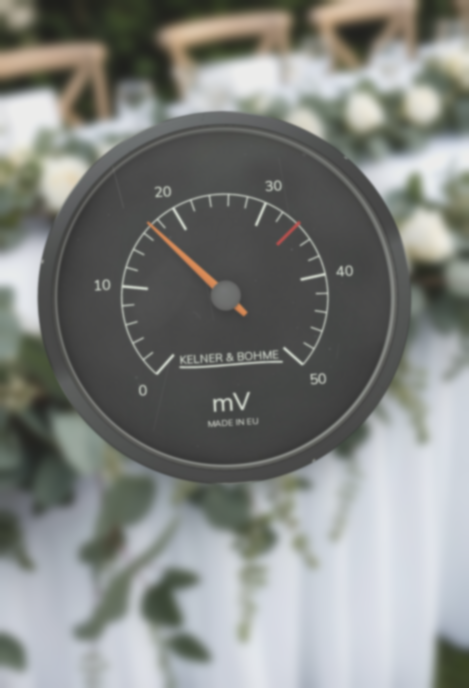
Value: mV 17
